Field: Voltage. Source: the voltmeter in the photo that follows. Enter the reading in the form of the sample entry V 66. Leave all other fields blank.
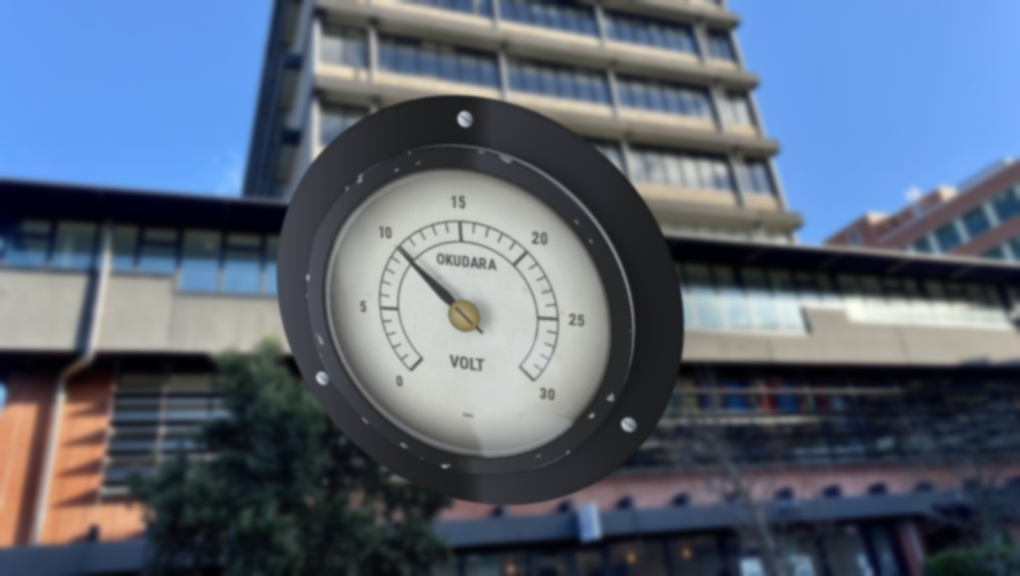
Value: V 10
